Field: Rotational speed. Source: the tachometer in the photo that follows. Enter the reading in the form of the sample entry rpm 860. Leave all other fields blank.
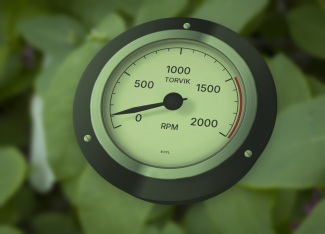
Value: rpm 100
